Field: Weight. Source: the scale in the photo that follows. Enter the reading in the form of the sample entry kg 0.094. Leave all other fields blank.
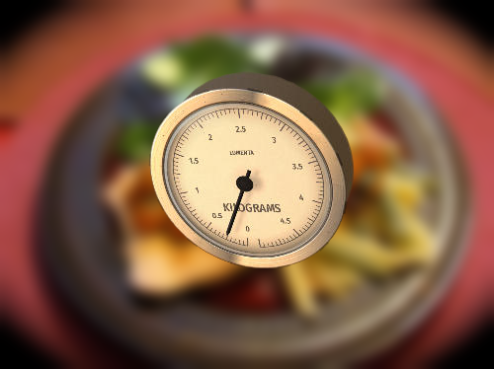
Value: kg 0.25
